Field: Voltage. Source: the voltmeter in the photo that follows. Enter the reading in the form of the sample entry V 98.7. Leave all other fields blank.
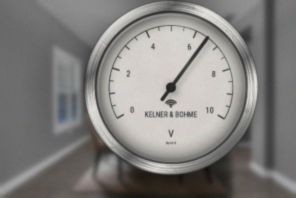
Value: V 6.5
